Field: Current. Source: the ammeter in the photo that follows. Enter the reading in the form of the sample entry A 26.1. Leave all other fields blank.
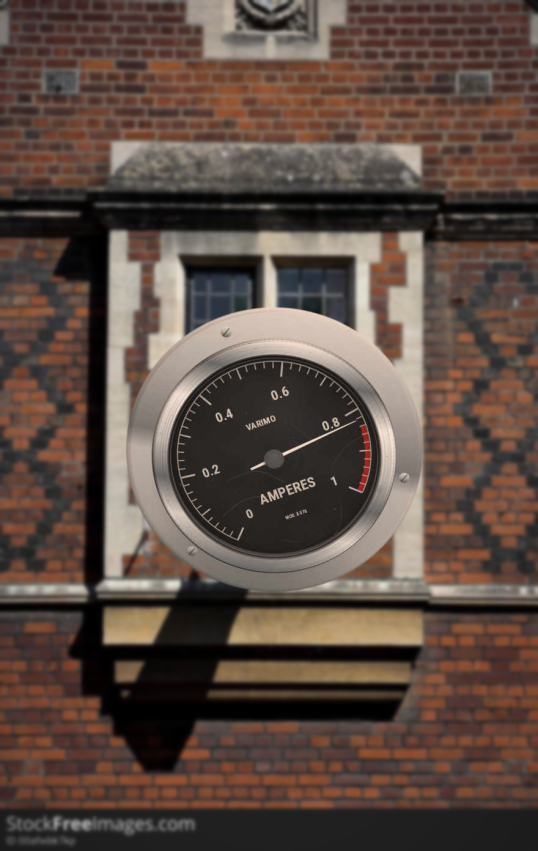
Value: A 0.82
